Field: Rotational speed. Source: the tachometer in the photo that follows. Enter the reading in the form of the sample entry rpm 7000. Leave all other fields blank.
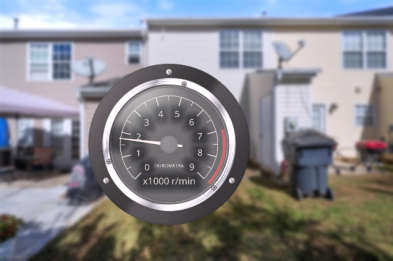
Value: rpm 1750
